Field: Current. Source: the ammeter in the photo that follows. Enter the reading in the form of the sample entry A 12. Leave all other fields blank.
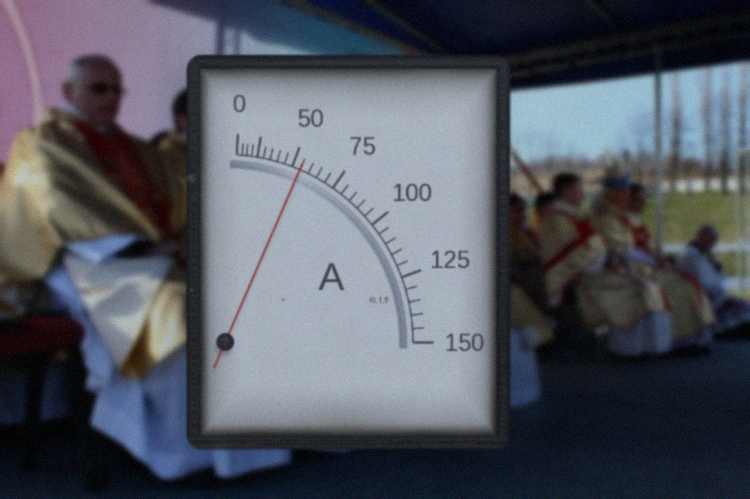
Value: A 55
